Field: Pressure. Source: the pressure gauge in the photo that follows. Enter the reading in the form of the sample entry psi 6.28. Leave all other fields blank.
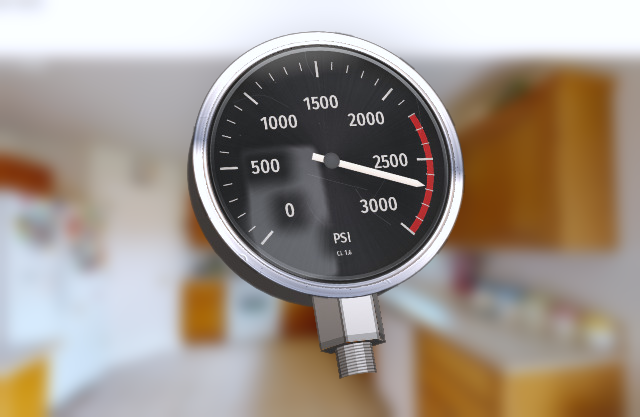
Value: psi 2700
